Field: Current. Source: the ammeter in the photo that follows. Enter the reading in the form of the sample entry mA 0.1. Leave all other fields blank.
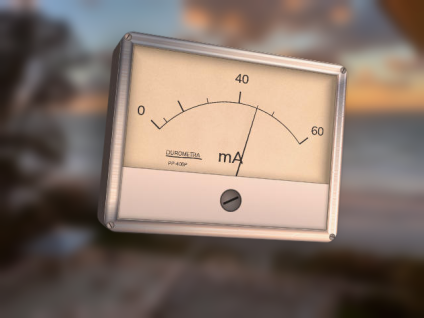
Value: mA 45
